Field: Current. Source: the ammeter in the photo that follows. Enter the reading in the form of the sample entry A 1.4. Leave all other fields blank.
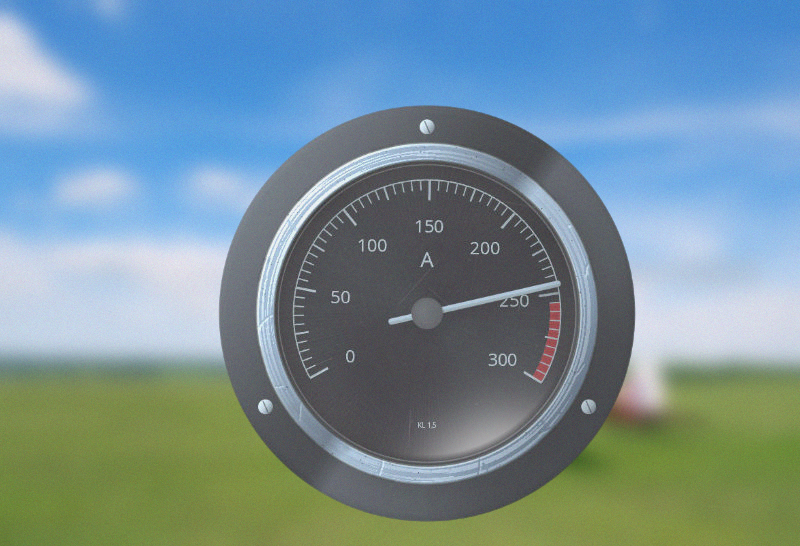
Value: A 245
